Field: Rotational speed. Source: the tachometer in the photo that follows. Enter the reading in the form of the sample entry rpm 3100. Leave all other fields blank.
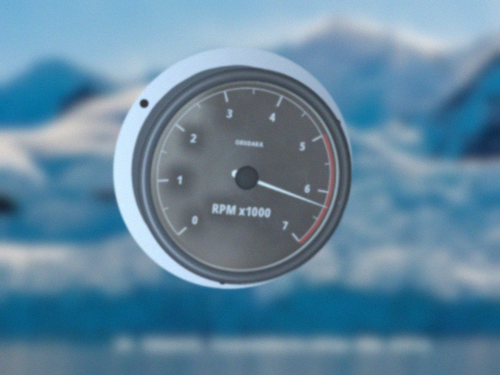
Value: rpm 6250
